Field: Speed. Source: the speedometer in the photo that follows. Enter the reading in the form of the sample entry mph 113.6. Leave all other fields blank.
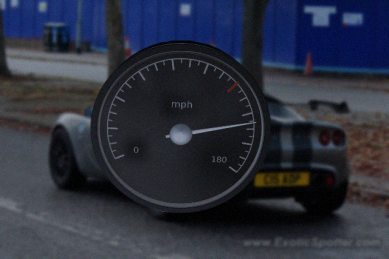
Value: mph 145
